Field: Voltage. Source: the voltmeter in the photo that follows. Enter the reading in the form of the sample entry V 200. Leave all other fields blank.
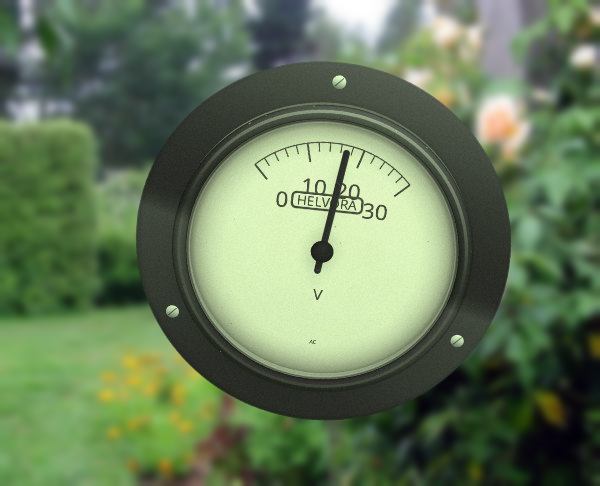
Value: V 17
